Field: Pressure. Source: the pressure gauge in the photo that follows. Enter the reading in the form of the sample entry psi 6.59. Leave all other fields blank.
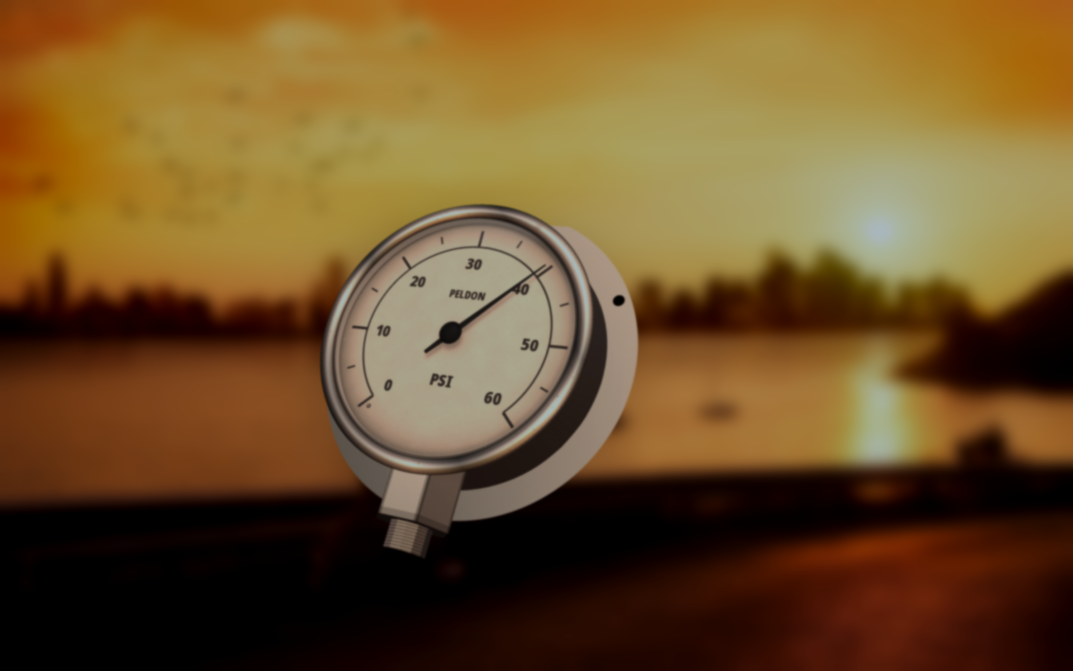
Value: psi 40
